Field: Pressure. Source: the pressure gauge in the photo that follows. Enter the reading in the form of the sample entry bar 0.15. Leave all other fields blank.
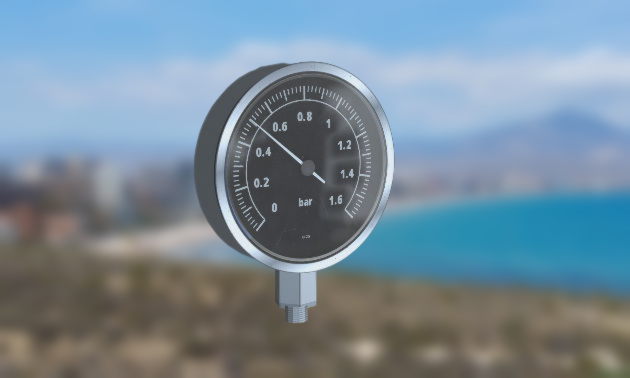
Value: bar 0.5
